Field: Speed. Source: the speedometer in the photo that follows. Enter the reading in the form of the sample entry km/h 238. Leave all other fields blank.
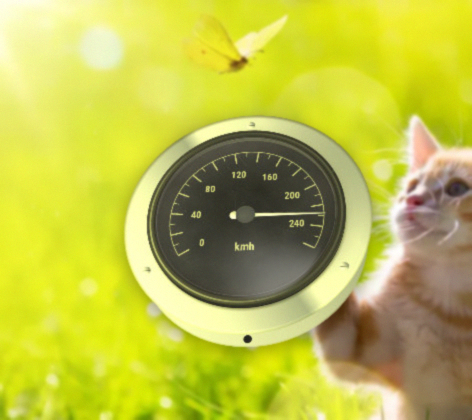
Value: km/h 230
